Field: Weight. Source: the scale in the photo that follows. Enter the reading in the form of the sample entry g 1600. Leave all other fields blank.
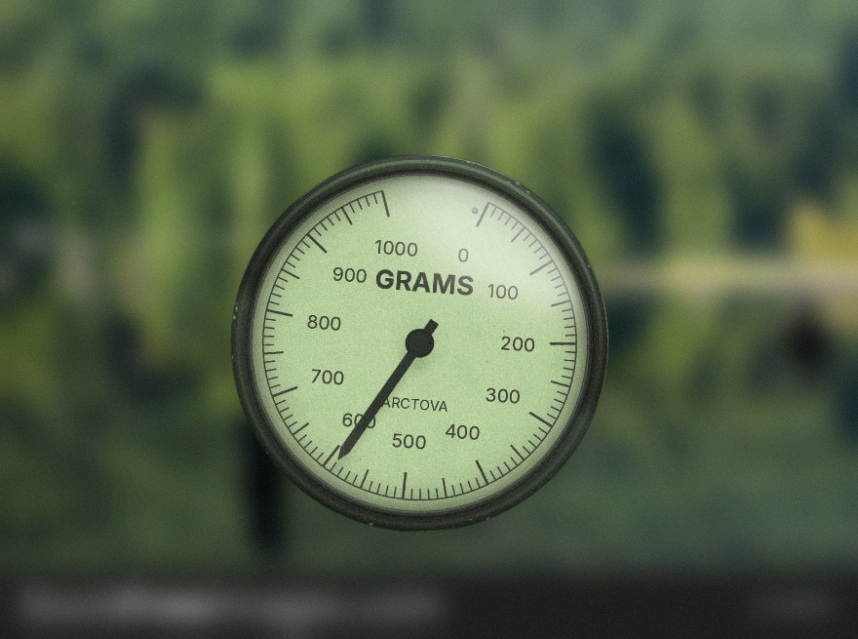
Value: g 590
